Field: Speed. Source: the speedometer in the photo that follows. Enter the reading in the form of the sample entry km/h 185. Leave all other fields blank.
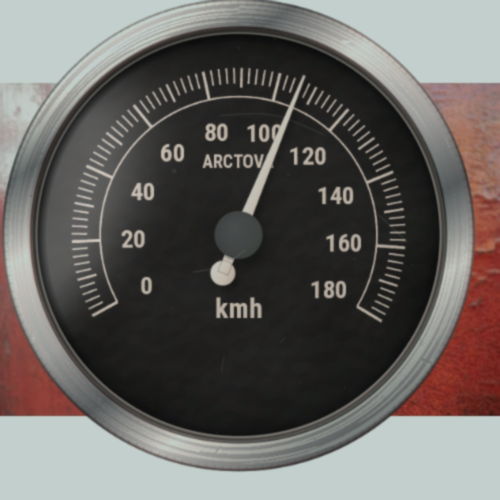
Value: km/h 106
